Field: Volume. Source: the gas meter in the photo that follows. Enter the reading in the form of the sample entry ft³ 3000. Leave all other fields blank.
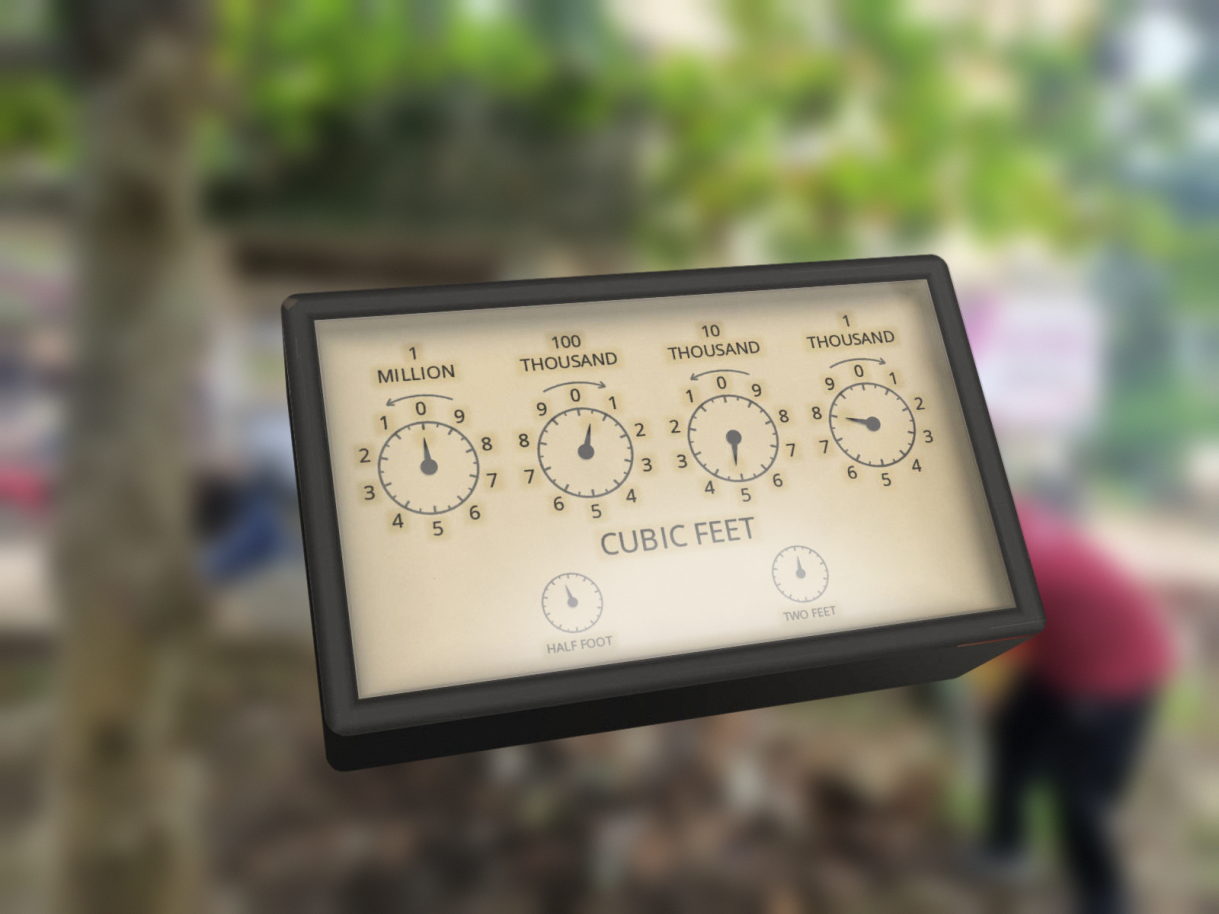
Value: ft³ 4800
